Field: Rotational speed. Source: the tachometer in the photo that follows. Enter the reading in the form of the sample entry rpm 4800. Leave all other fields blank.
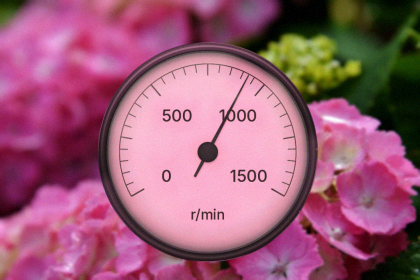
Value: rpm 925
